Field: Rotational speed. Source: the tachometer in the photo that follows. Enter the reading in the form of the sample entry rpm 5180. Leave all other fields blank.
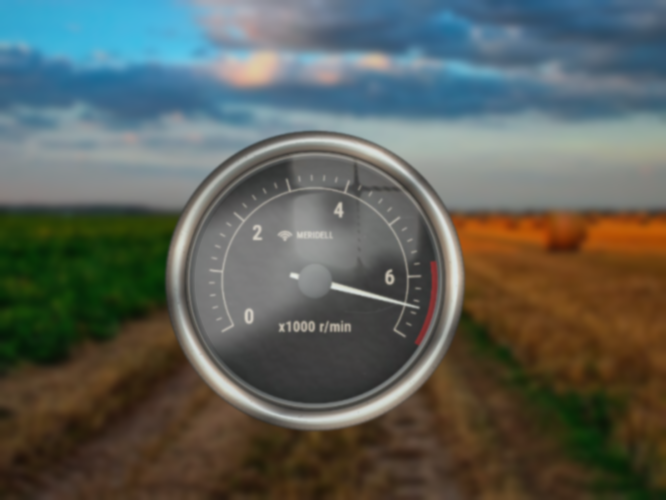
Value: rpm 6500
